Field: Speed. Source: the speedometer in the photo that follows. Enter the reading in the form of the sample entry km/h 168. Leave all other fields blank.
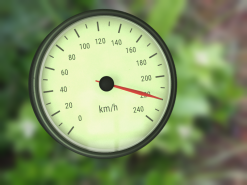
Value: km/h 220
